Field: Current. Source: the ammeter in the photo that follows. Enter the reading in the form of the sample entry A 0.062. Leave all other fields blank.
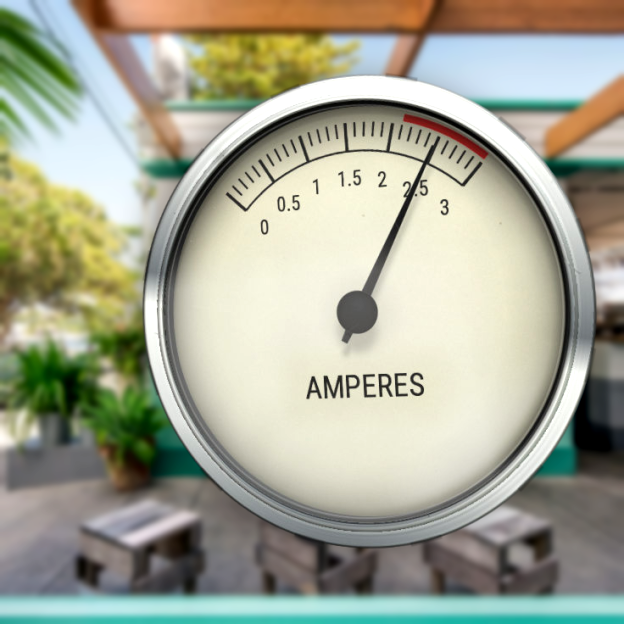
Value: A 2.5
